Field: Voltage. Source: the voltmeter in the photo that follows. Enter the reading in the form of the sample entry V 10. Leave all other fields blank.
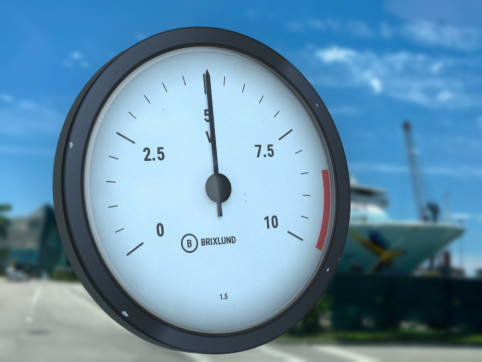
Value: V 5
